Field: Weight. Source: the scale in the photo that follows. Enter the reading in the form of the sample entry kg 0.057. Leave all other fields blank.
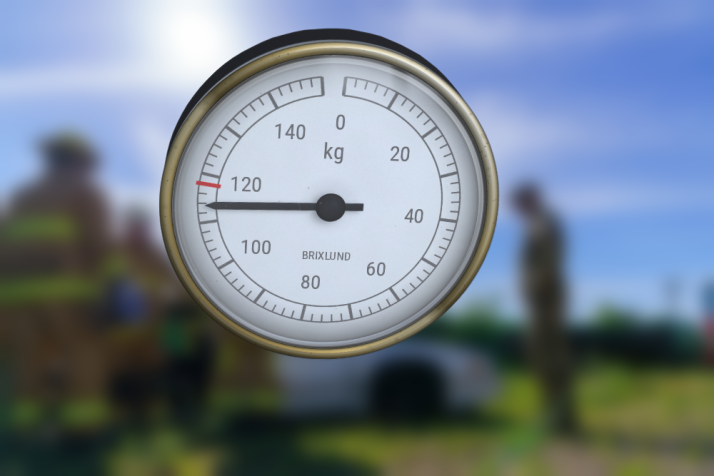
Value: kg 114
